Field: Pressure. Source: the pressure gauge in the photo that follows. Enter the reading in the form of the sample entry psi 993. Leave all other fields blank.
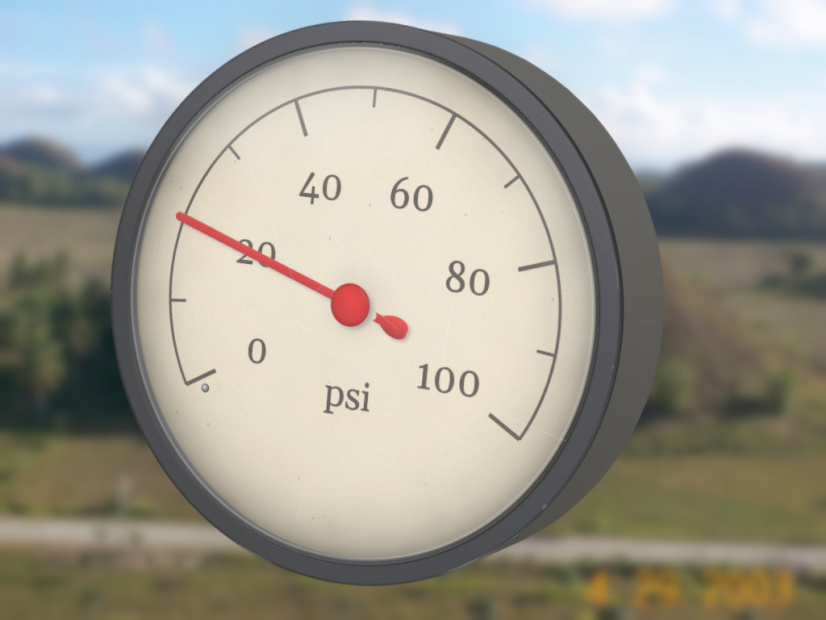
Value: psi 20
